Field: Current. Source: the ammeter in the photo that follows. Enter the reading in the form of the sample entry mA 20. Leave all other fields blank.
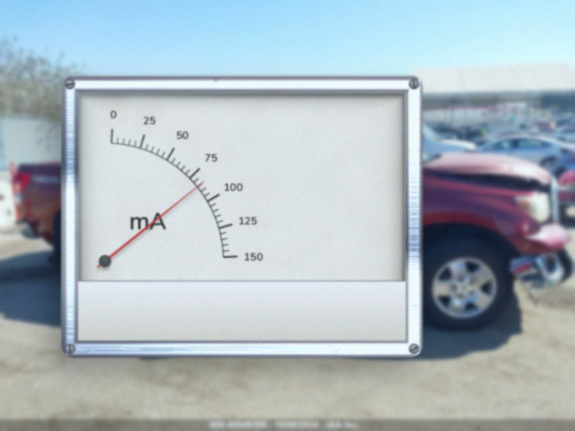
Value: mA 85
